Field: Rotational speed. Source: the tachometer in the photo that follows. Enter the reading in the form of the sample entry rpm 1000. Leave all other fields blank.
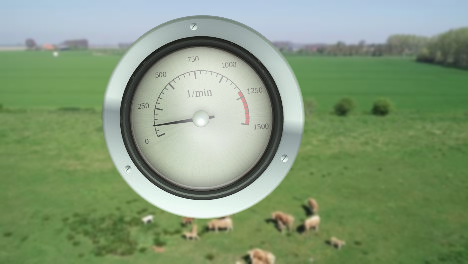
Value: rpm 100
